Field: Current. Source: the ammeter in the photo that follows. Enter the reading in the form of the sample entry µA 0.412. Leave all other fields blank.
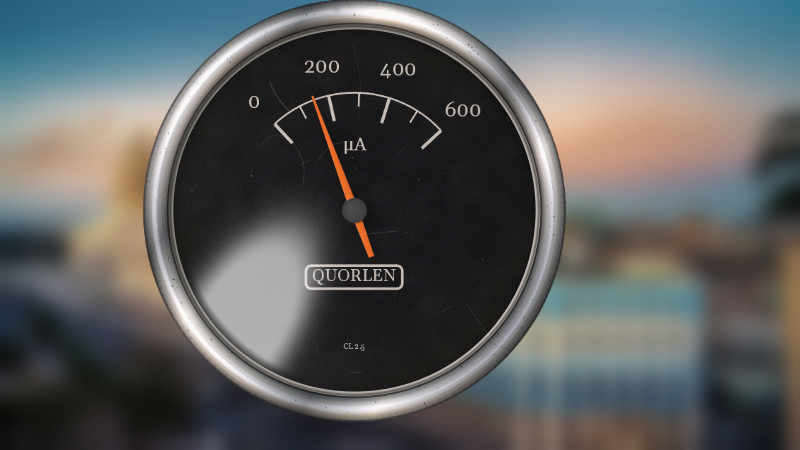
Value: µA 150
